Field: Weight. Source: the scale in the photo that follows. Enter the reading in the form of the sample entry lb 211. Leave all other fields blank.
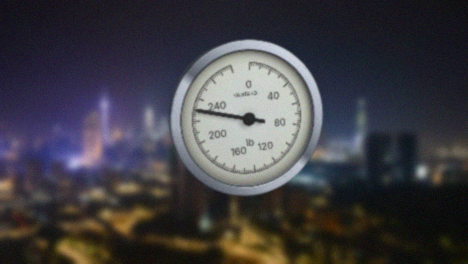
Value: lb 230
